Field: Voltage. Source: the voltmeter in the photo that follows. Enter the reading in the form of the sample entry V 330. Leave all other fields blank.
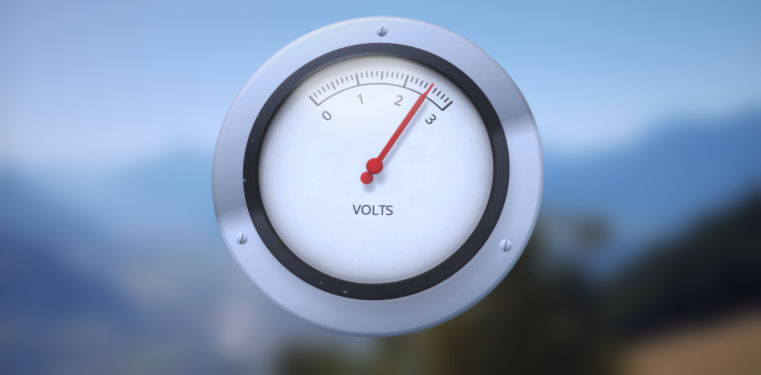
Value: V 2.5
